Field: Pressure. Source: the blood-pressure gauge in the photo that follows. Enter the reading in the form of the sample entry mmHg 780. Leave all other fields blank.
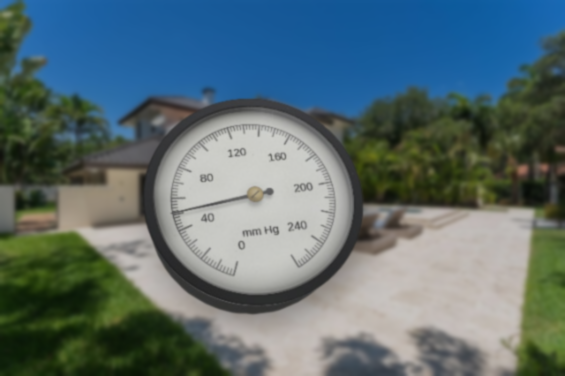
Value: mmHg 50
